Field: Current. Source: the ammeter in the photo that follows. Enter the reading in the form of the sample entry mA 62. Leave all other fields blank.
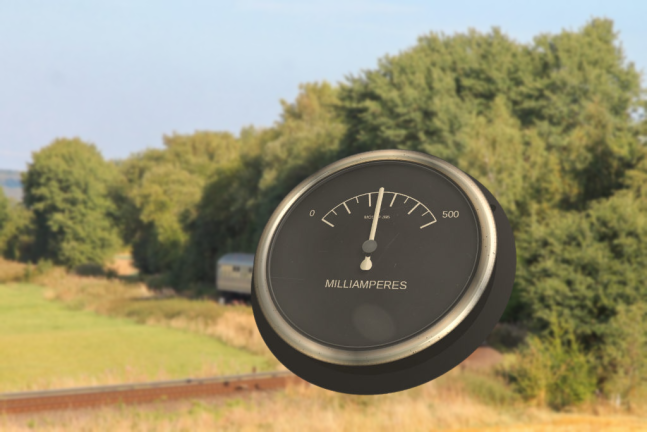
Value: mA 250
